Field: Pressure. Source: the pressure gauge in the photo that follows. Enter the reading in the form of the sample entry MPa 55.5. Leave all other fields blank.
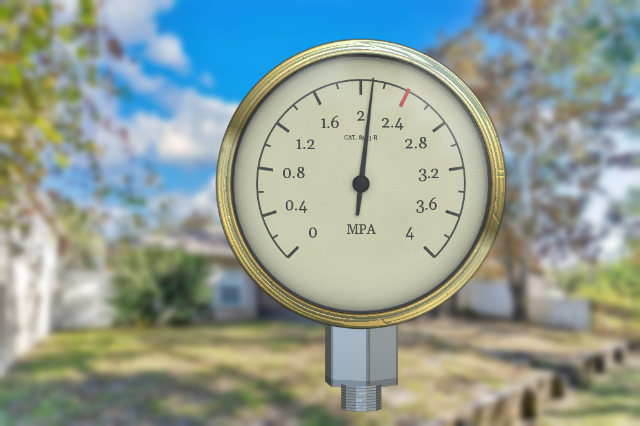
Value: MPa 2.1
